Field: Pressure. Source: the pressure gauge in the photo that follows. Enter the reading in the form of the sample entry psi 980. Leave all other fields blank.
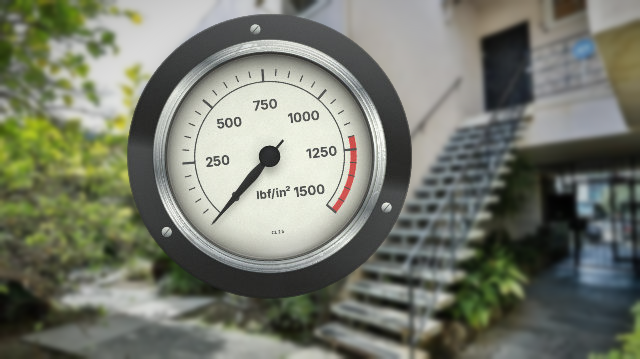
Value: psi 0
